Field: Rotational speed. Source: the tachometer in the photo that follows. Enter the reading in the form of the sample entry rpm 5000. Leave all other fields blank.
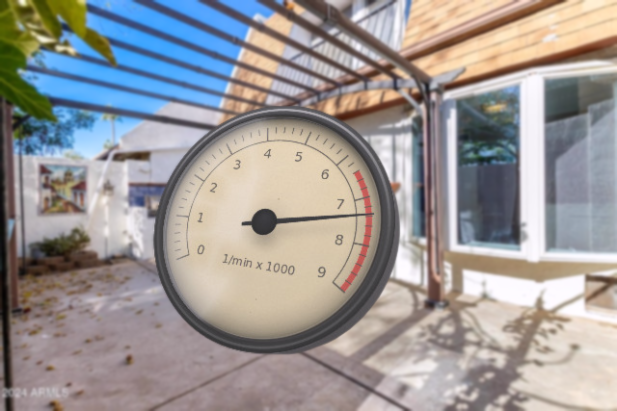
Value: rpm 7400
